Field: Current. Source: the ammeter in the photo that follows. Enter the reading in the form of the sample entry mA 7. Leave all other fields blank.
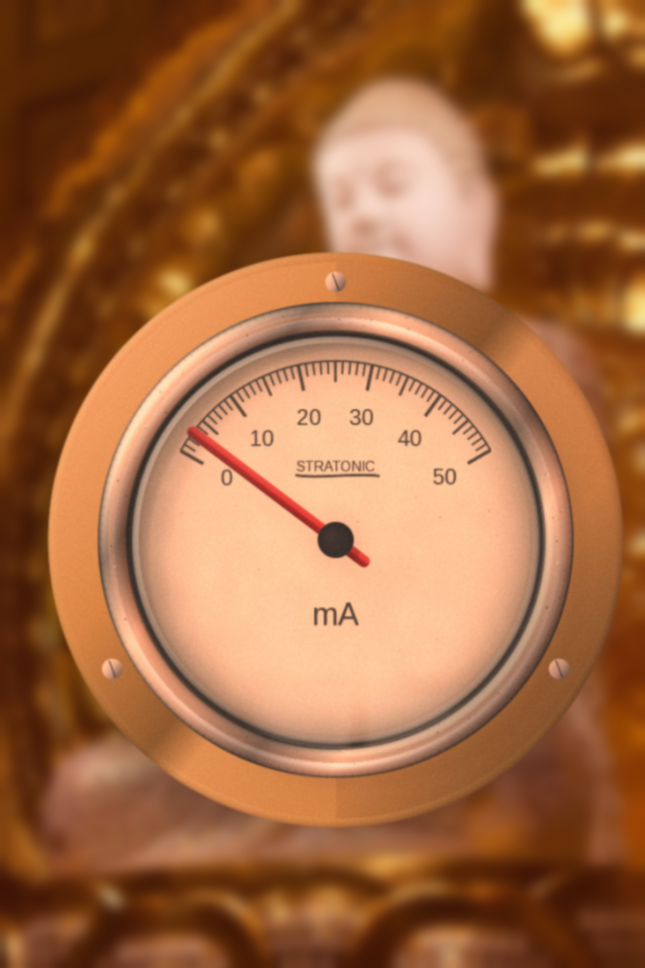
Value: mA 3
